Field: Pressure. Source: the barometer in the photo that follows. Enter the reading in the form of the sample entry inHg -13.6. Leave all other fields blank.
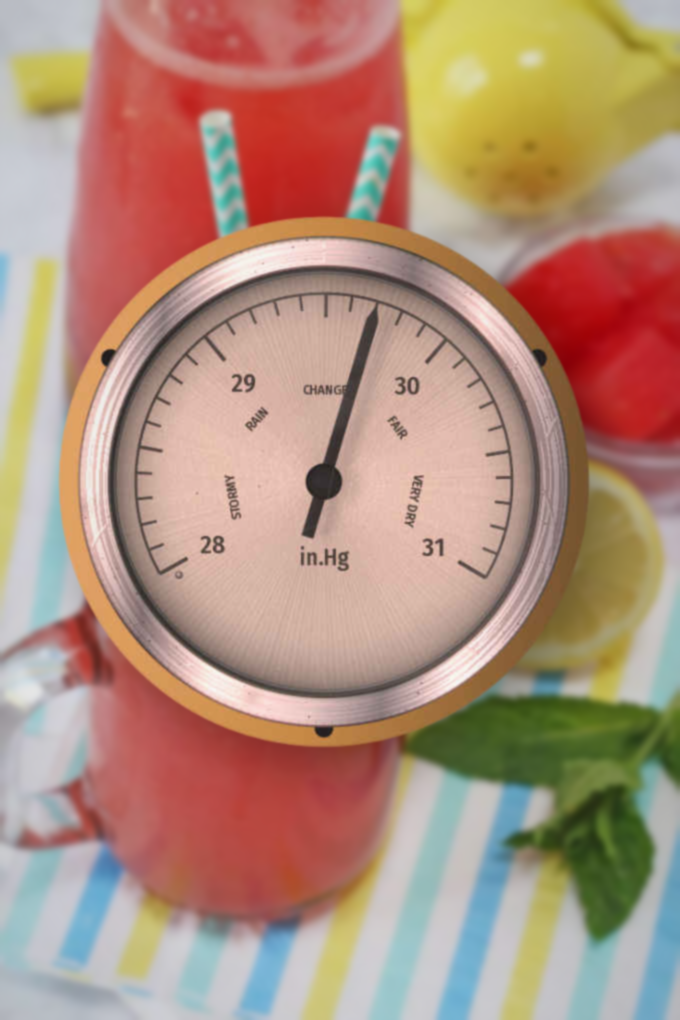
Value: inHg 29.7
